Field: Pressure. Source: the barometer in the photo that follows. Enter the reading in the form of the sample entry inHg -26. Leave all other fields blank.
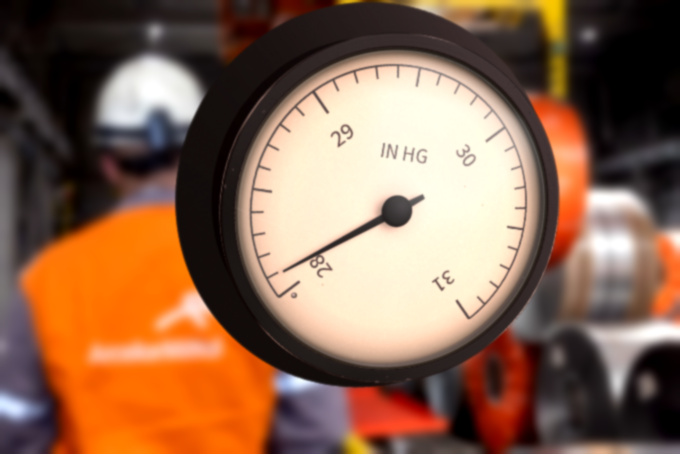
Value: inHg 28.1
